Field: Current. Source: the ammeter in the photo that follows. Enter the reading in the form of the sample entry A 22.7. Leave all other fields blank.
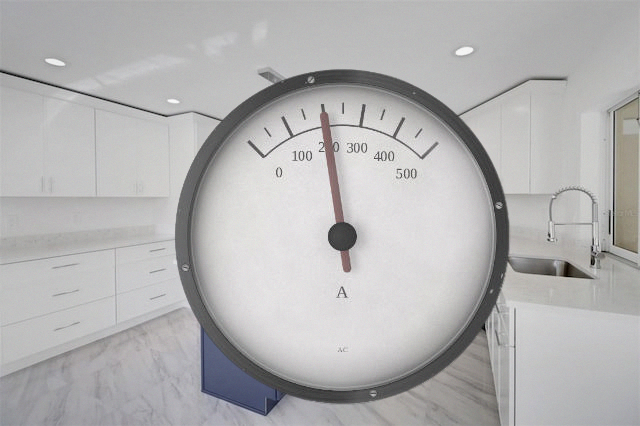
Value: A 200
